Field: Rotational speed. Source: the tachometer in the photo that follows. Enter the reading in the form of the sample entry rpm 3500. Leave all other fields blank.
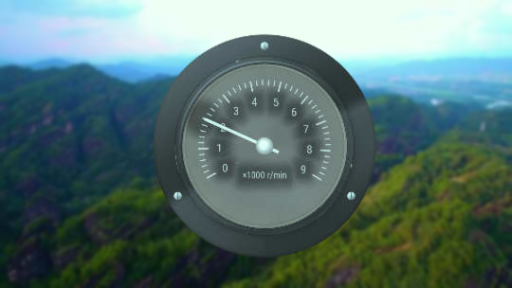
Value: rpm 2000
